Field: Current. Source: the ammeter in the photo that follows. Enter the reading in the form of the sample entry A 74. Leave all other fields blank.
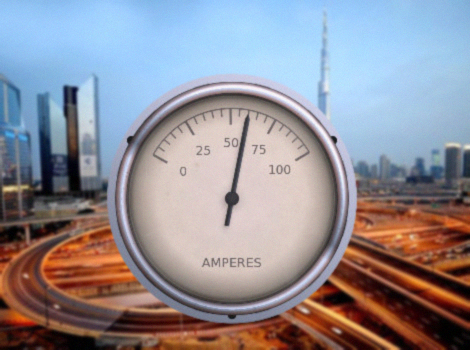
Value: A 60
